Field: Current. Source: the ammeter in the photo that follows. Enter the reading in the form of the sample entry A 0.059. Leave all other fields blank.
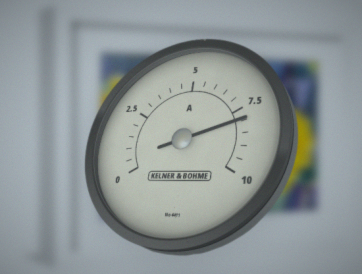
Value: A 8
